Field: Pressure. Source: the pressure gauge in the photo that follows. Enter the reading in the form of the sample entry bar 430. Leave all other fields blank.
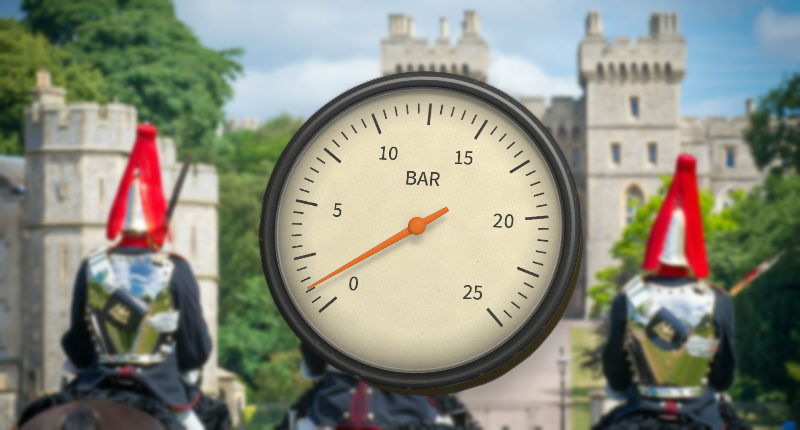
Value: bar 1
